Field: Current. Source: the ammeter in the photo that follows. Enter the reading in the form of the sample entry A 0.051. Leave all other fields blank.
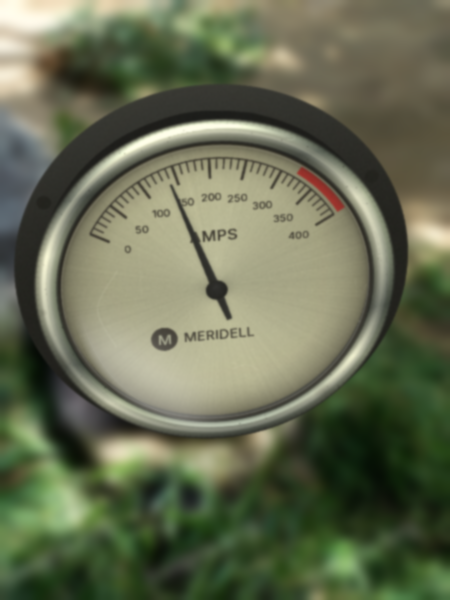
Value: A 140
